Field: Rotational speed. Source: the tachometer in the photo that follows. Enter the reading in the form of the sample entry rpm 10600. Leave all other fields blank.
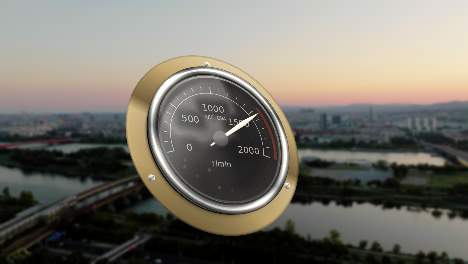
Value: rpm 1550
